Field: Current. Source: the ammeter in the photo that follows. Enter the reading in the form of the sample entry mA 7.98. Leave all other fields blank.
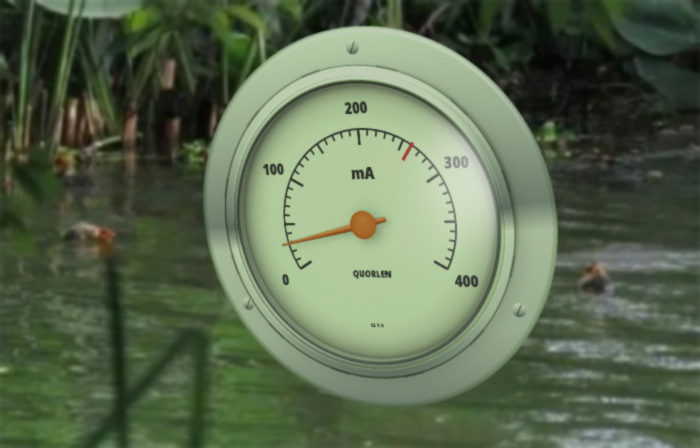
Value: mA 30
